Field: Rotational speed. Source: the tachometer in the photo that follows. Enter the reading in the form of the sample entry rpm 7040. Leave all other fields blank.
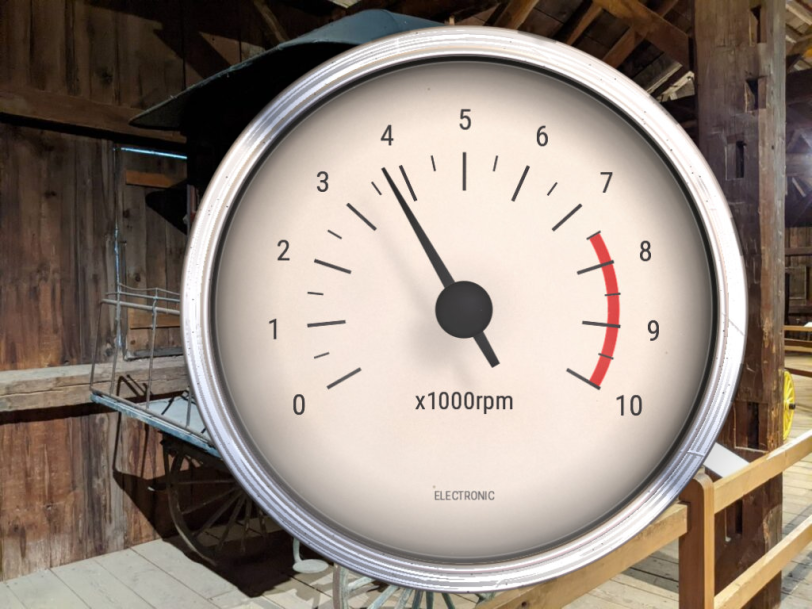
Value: rpm 3750
